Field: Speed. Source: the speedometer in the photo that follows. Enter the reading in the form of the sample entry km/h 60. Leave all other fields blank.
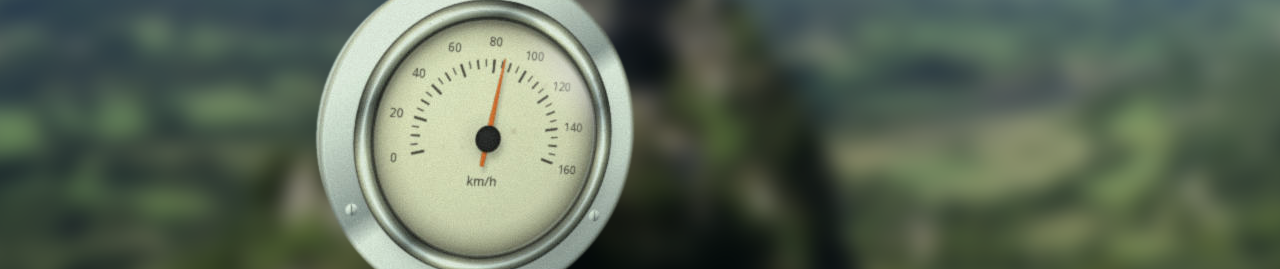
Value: km/h 85
